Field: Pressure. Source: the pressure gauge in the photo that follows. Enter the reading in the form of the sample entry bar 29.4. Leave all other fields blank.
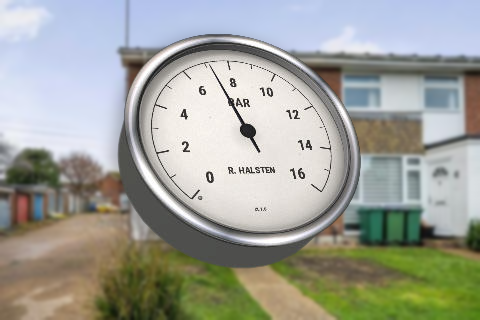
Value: bar 7
